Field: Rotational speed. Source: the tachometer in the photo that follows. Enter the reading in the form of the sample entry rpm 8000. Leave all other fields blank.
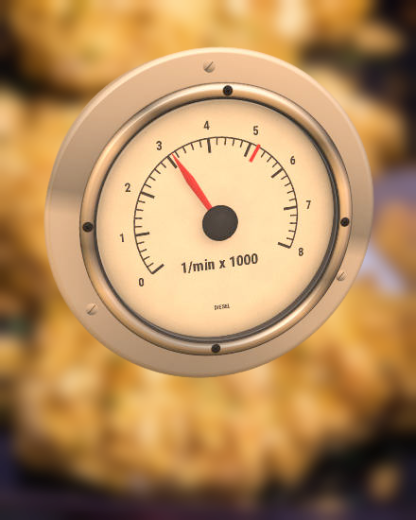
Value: rpm 3100
